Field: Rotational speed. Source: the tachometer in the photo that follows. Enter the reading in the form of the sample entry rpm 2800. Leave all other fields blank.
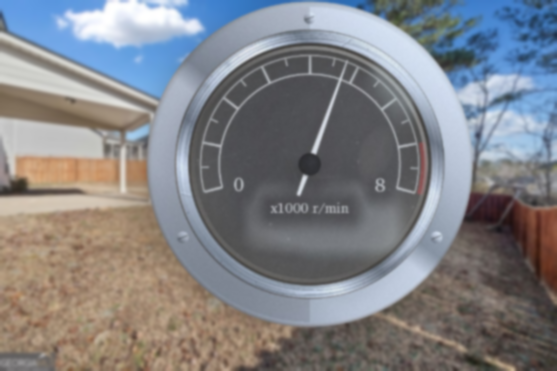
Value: rpm 4750
